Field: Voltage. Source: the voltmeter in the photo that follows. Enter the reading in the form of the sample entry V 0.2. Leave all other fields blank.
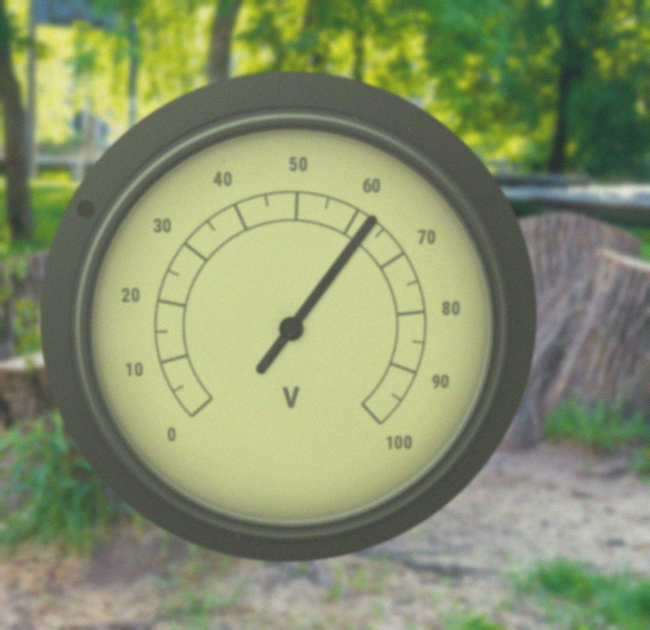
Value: V 62.5
